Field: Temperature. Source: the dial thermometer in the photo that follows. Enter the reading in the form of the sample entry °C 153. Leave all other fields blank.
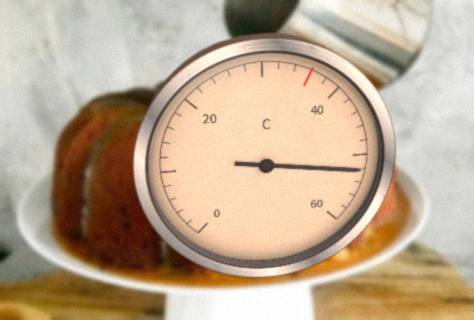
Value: °C 52
